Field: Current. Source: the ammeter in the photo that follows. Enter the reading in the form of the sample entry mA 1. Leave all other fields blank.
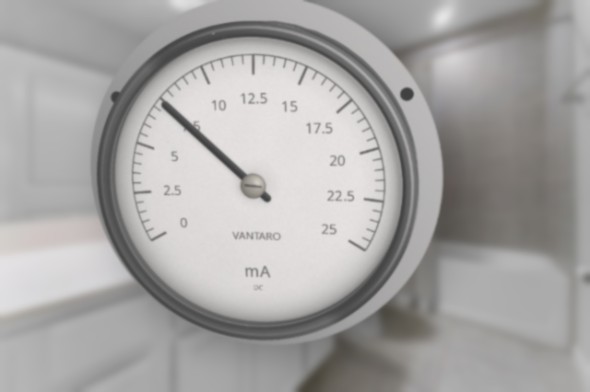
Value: mA 7.5
